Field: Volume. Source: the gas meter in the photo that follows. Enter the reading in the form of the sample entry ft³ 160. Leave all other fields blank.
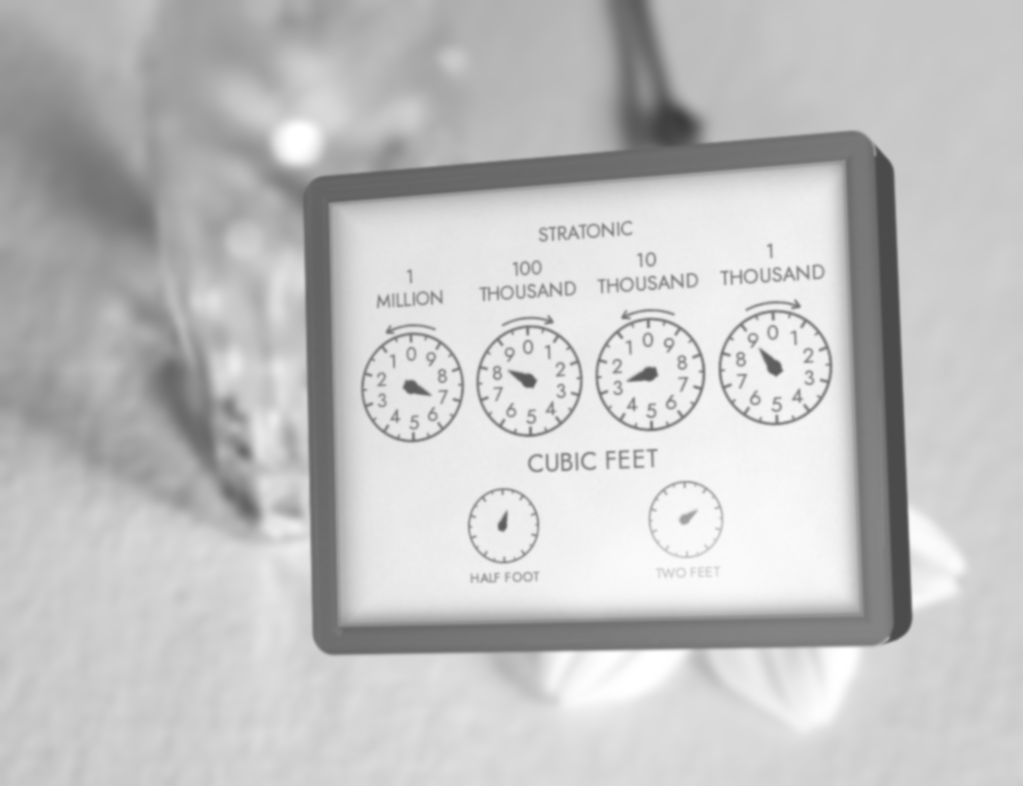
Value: ft³ 682900
